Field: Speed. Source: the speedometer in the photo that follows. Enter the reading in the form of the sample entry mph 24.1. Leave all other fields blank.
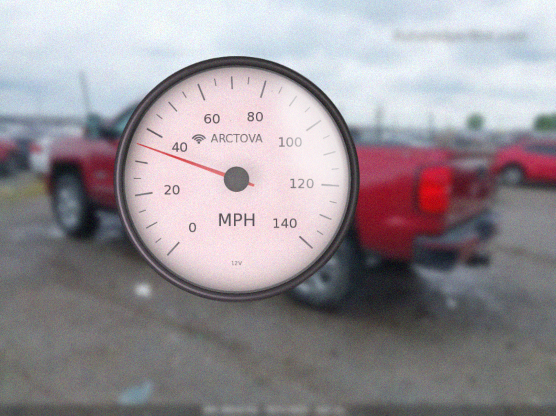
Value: mph 35
